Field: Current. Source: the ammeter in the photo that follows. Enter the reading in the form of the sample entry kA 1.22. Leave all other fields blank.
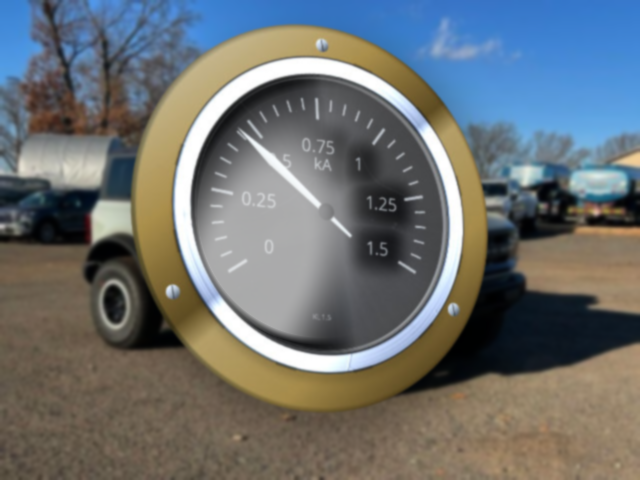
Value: kA 0.45
